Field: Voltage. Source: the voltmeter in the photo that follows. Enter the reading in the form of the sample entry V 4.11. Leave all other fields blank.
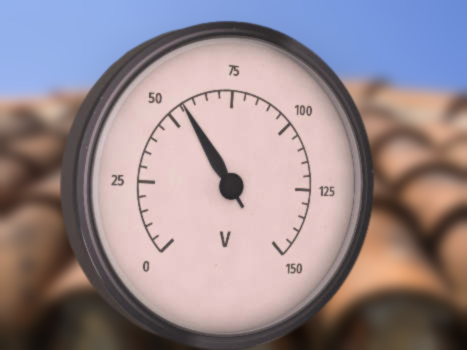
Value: V 55
